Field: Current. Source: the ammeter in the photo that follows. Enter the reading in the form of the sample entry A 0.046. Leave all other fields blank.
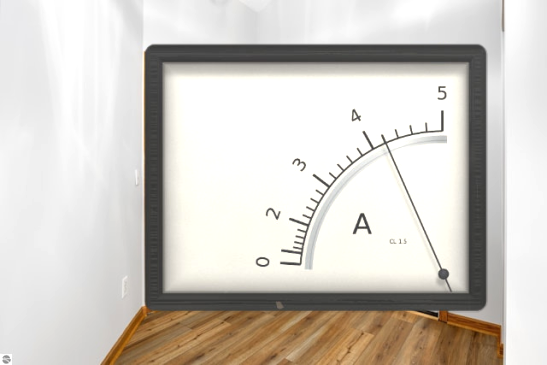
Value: A 4.2
